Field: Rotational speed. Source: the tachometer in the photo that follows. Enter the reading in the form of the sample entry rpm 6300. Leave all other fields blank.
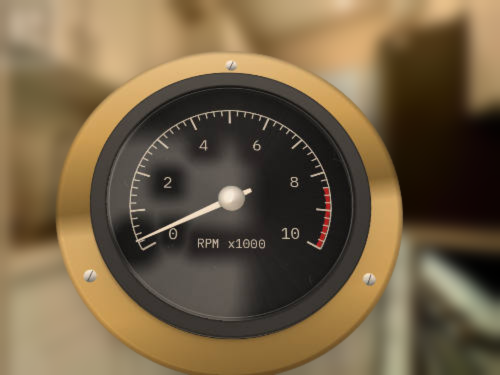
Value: rpm 200
